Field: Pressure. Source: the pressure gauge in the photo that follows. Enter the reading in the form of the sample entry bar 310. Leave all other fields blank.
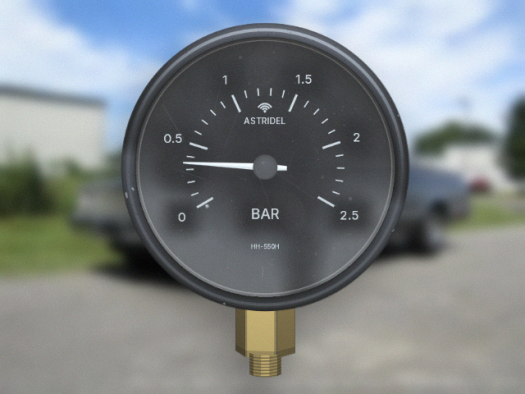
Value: bar 0.35
